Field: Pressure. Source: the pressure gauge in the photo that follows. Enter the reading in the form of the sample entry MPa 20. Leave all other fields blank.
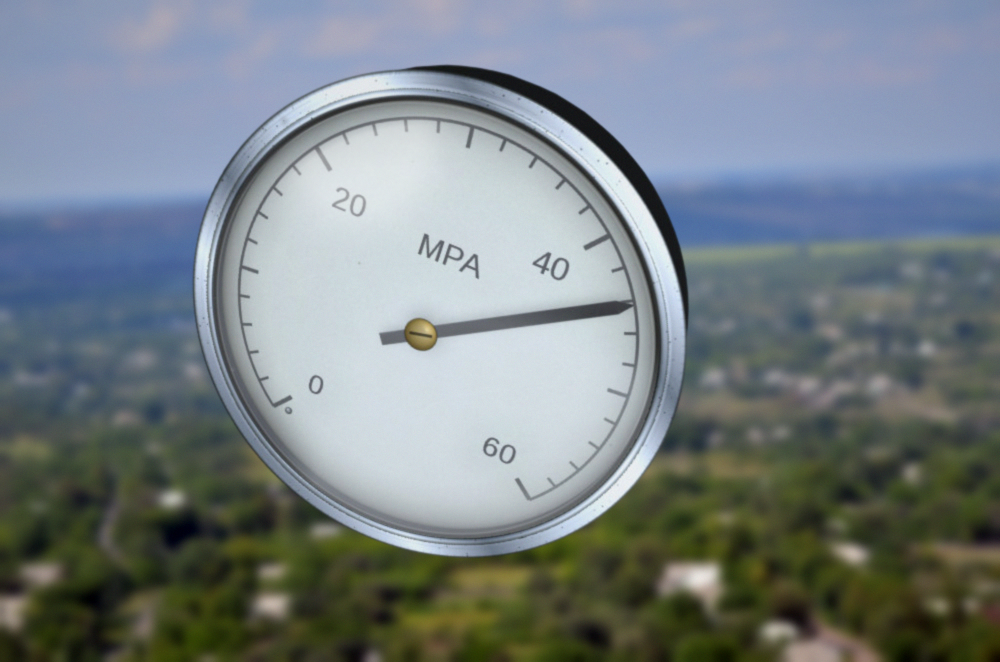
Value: MPa 44
